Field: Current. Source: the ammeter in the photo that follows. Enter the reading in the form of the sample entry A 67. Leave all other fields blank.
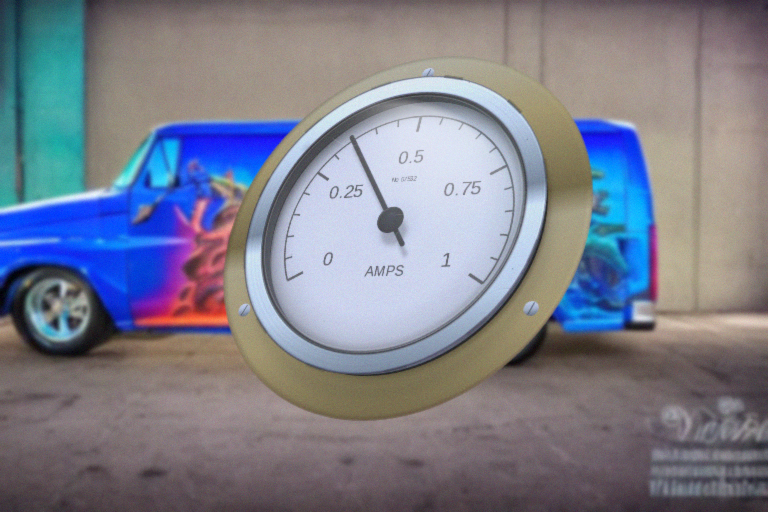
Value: A 0.35
